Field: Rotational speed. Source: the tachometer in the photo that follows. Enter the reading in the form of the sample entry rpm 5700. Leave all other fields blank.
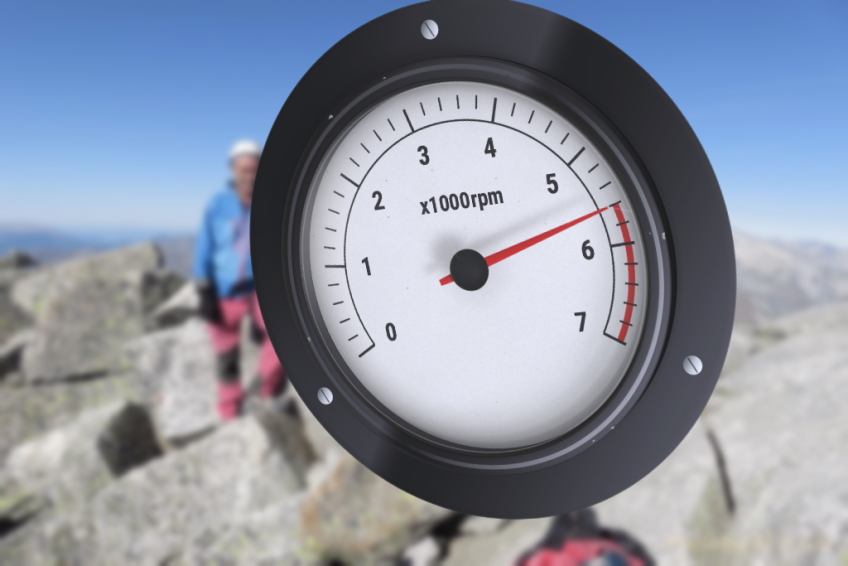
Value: rpm 5600
